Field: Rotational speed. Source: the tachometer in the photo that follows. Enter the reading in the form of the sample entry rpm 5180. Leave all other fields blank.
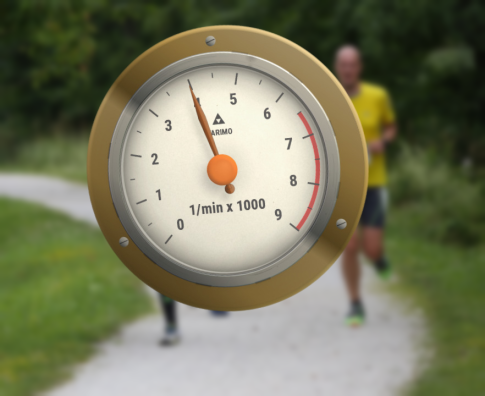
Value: rpm 4000
